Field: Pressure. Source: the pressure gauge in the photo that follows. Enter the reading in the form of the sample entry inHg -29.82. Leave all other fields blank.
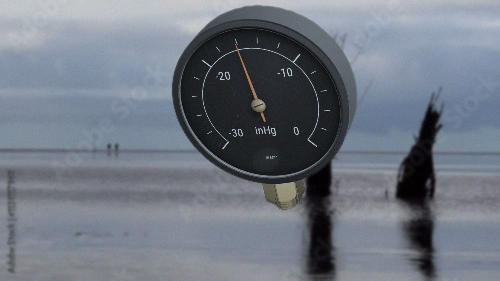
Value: inHg -16
